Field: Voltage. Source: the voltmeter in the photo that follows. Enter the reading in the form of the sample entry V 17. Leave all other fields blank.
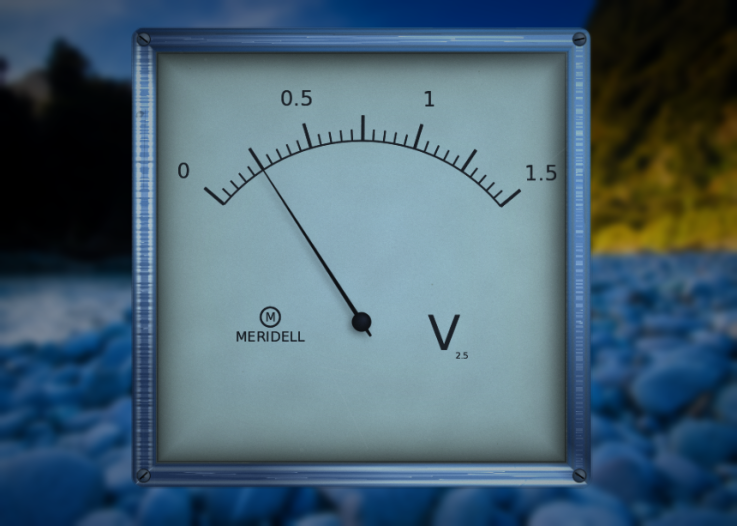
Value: V 0.25
